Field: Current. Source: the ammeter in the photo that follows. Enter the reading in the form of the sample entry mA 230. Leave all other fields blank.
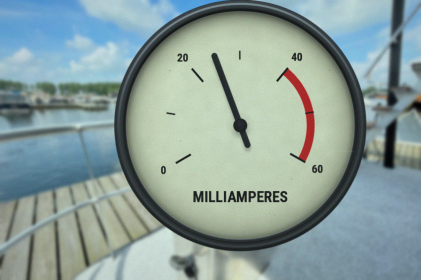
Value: mA 25
